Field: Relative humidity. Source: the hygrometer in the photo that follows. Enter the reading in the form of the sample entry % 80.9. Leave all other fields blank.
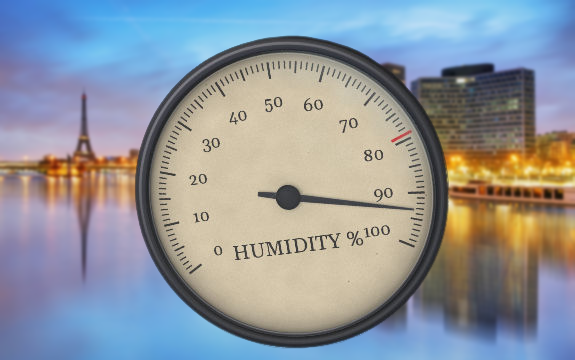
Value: % 93
